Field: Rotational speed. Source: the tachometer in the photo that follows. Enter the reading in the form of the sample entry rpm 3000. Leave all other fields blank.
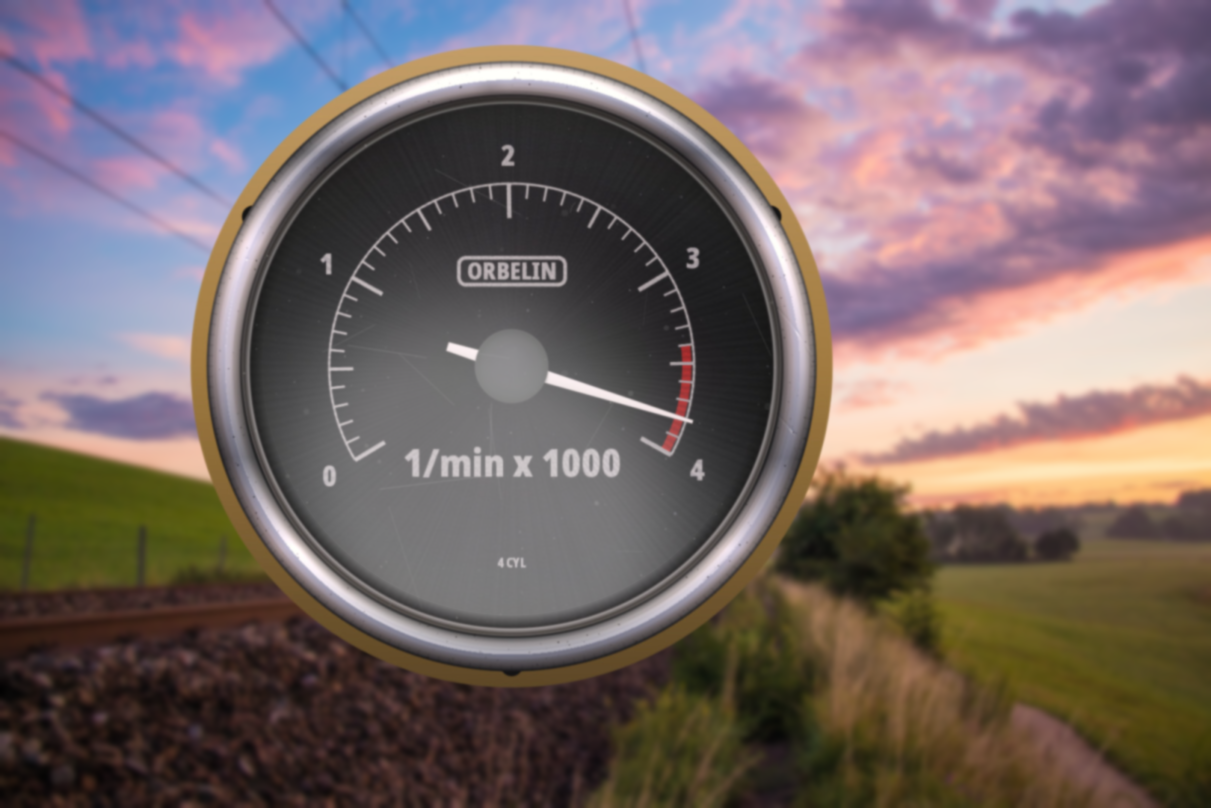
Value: rpm 3800
